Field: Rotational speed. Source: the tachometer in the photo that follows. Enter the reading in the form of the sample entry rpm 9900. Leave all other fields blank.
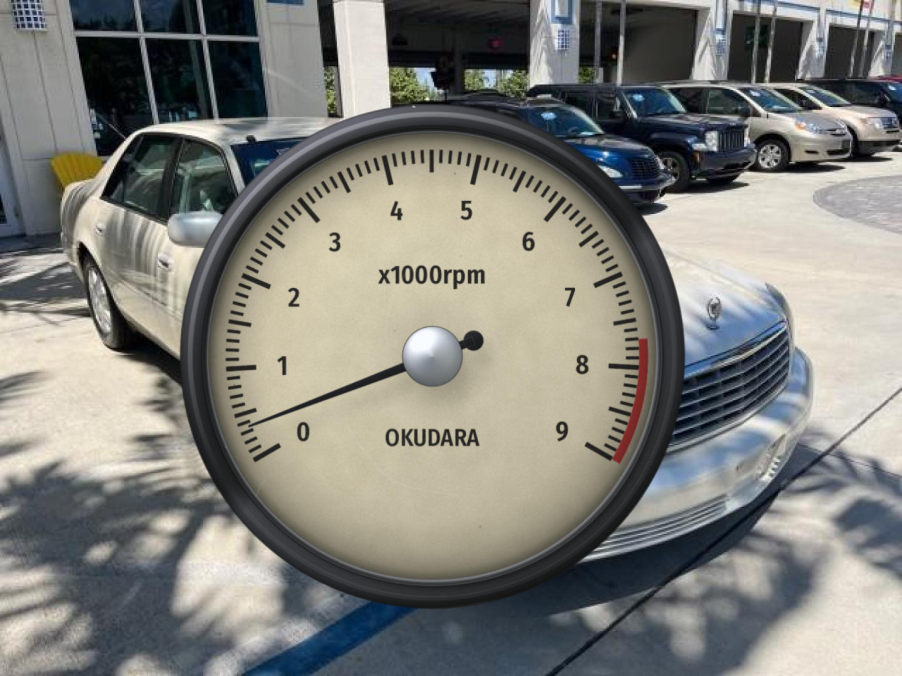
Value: rpm 350
